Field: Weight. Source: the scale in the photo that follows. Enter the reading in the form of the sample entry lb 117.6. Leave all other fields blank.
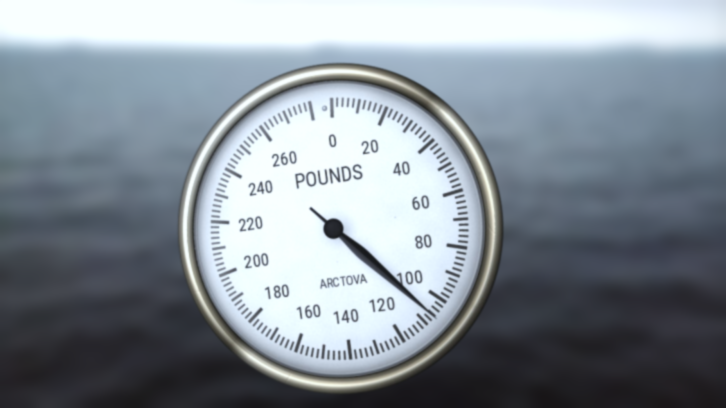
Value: lb 106
